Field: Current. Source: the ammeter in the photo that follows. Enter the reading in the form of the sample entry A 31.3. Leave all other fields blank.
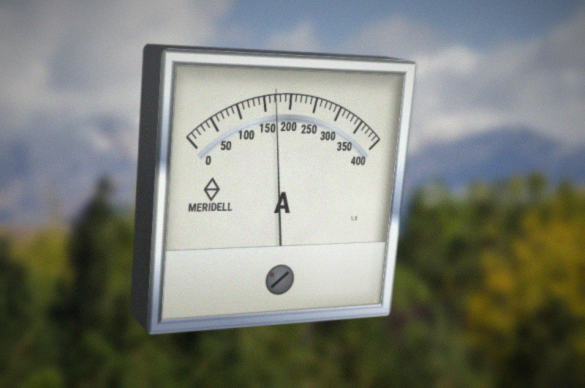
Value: A 170
